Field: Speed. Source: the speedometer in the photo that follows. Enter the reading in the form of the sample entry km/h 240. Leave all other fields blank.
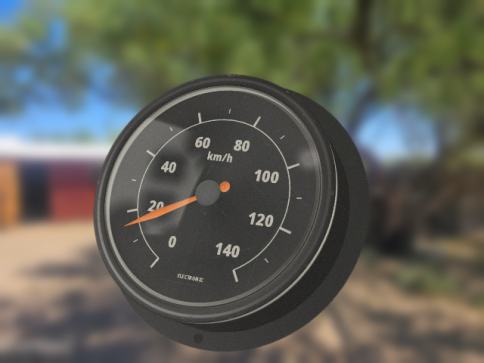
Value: km/h 15
